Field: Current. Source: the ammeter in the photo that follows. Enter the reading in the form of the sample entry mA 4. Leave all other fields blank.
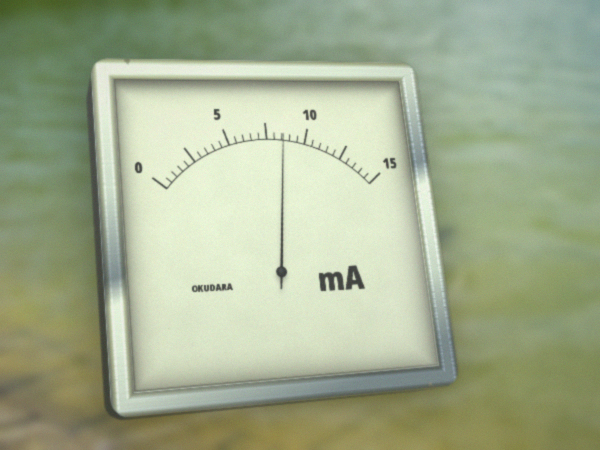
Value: mA 8.5
